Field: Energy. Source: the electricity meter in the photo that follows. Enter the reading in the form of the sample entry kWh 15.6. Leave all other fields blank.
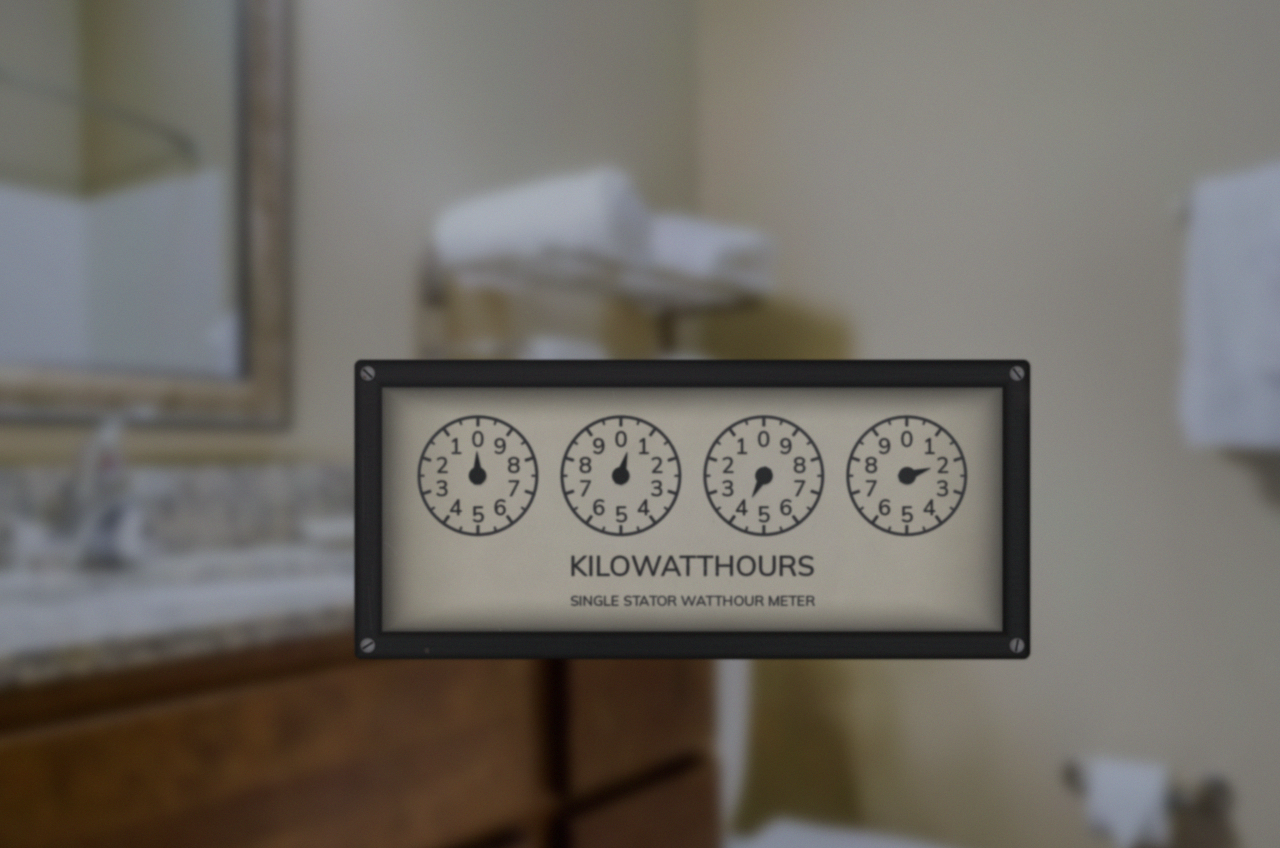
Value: kWh 42
